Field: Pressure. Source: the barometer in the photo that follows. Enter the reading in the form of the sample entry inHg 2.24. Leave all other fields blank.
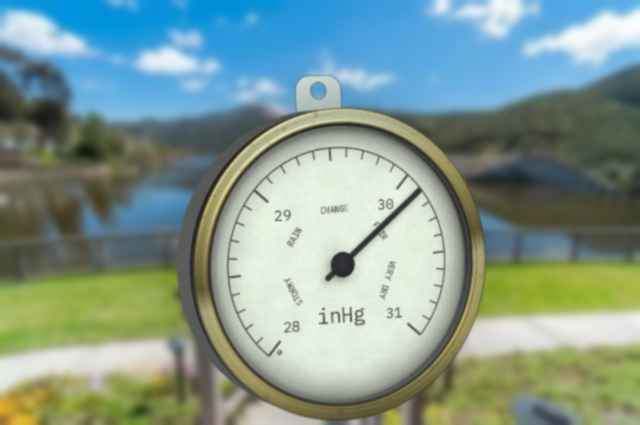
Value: inHg 30.1
